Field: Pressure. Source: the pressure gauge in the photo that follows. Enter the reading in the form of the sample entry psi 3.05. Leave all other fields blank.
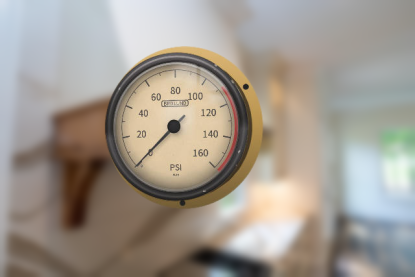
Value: psi 0
